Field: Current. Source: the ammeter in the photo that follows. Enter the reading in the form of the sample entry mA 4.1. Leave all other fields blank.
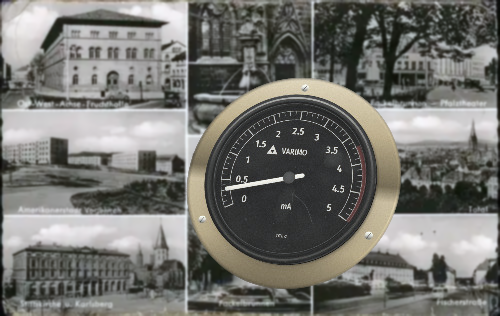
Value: mA 0.3
